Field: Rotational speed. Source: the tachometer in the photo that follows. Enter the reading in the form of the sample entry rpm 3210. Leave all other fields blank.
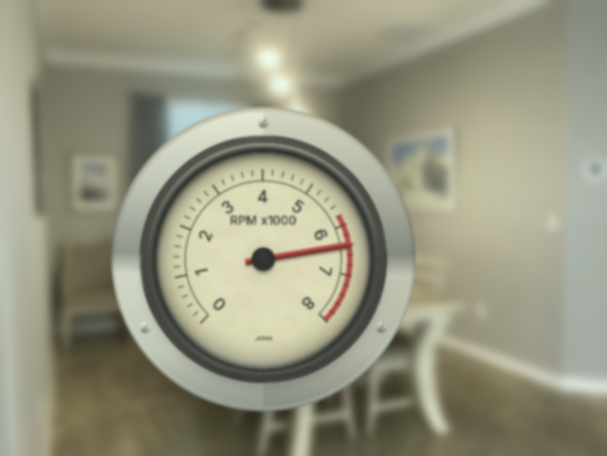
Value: rpm 6400
